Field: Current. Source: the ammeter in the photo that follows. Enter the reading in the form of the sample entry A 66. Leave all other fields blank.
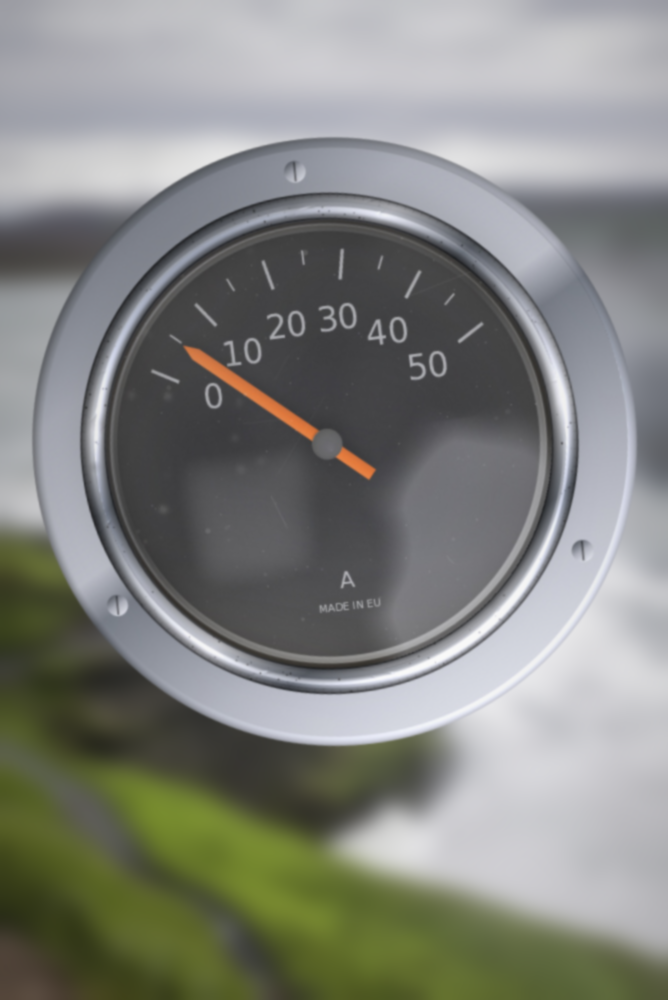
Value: A 5
